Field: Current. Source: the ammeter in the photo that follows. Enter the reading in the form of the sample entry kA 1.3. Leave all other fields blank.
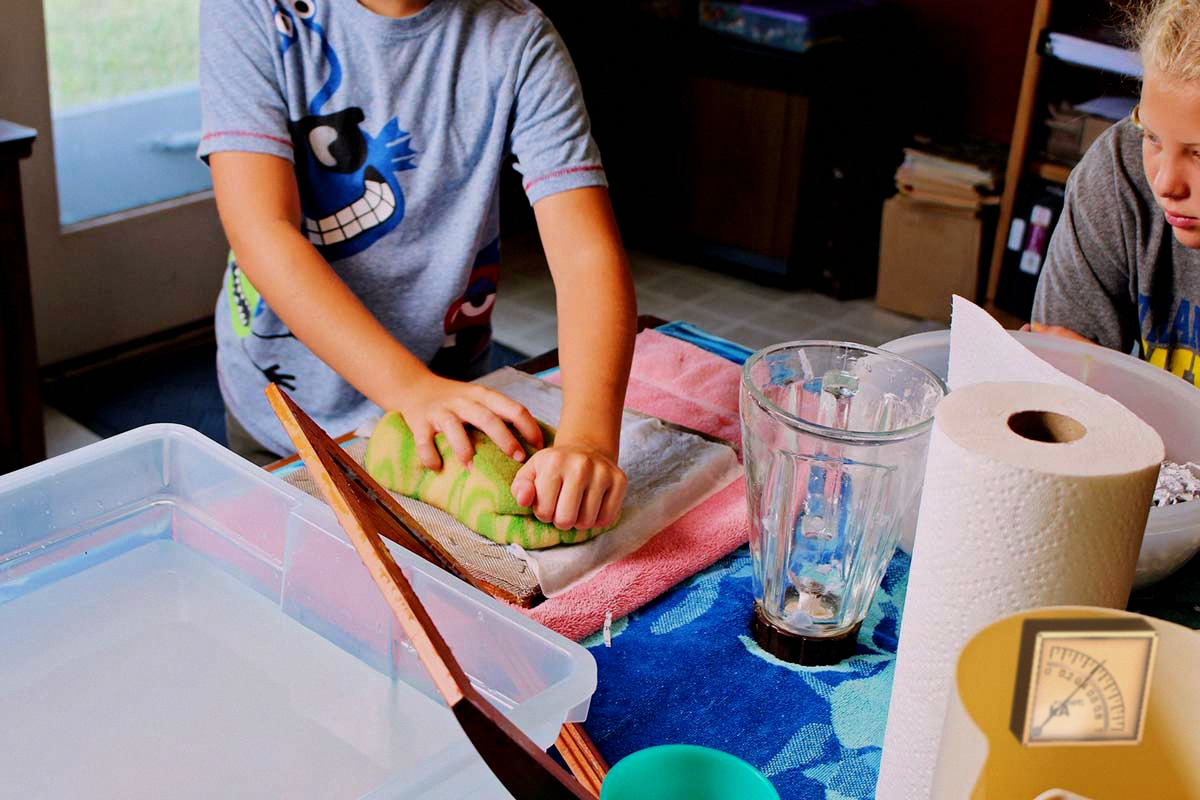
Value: kA 0.4
